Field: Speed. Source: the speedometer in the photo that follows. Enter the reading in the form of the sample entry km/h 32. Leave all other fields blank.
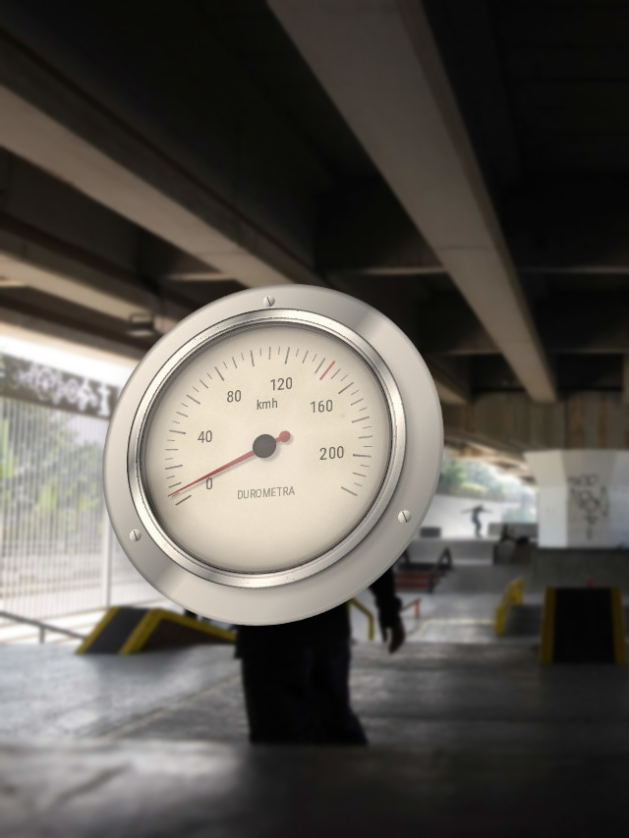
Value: km/h 5
